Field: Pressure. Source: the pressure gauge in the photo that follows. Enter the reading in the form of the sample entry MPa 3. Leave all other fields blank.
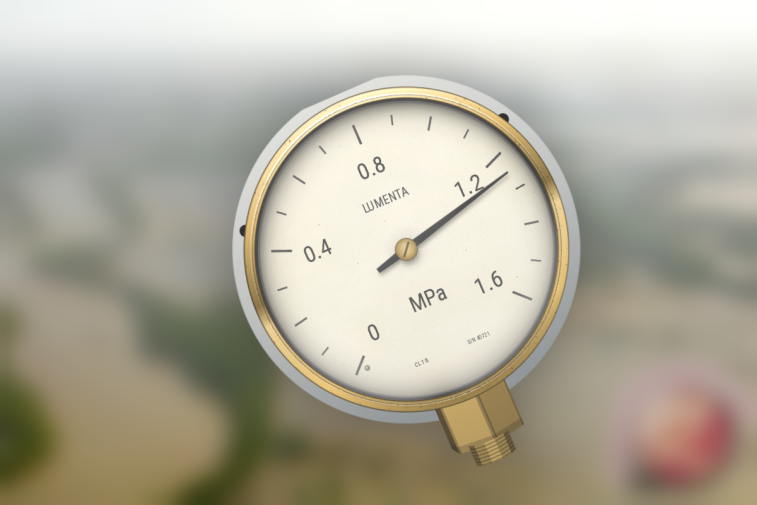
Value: MPa 1.25
